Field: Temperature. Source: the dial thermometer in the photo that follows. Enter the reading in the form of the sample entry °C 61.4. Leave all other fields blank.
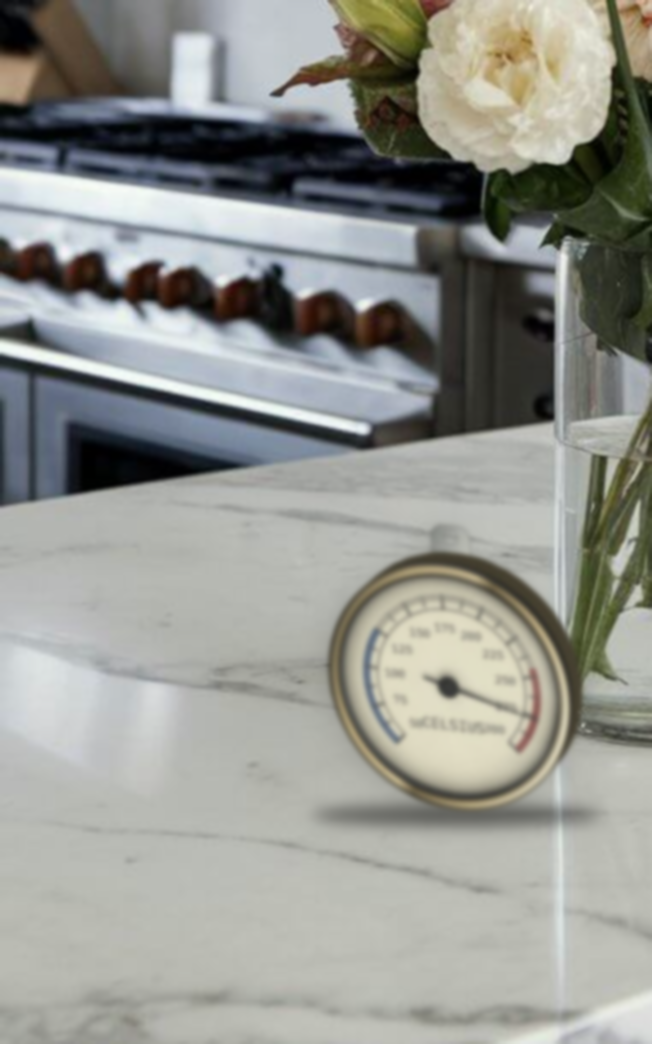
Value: °C 275
